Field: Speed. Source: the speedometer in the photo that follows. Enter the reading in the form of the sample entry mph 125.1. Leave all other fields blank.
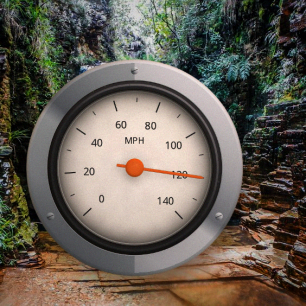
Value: mph 120
